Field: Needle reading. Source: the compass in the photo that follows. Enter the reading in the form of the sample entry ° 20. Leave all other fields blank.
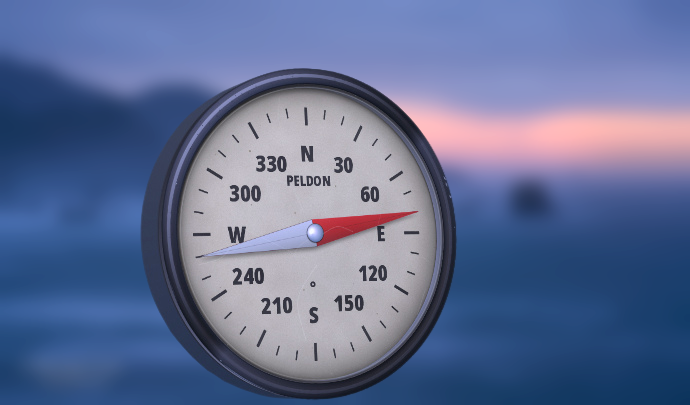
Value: ° 80
